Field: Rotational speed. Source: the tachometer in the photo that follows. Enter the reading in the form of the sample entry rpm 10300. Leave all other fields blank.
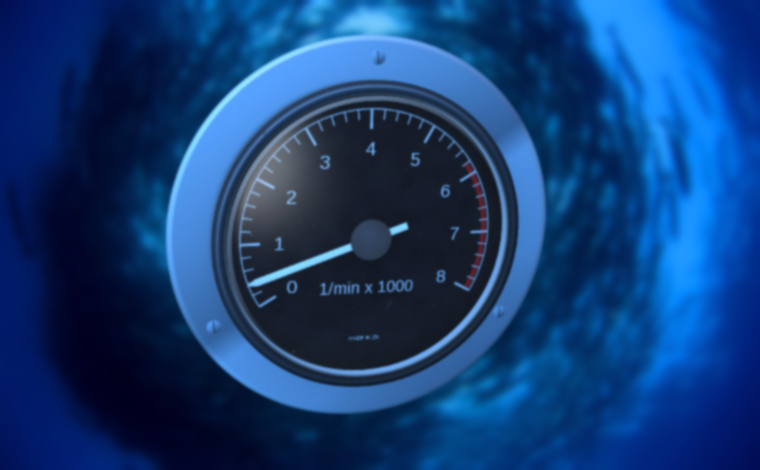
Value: rpm 400
